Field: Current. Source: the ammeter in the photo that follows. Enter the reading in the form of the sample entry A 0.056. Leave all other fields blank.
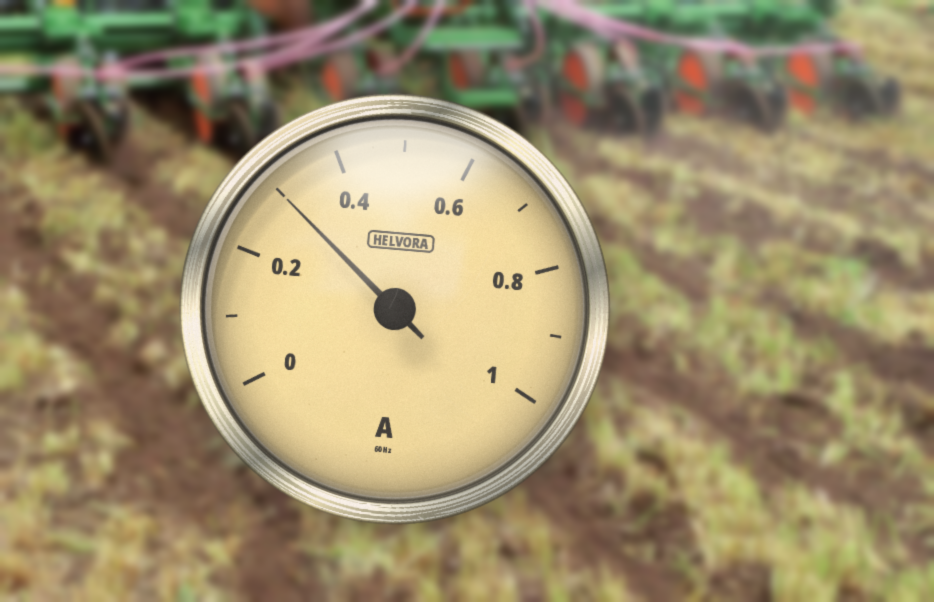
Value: A 0.3
